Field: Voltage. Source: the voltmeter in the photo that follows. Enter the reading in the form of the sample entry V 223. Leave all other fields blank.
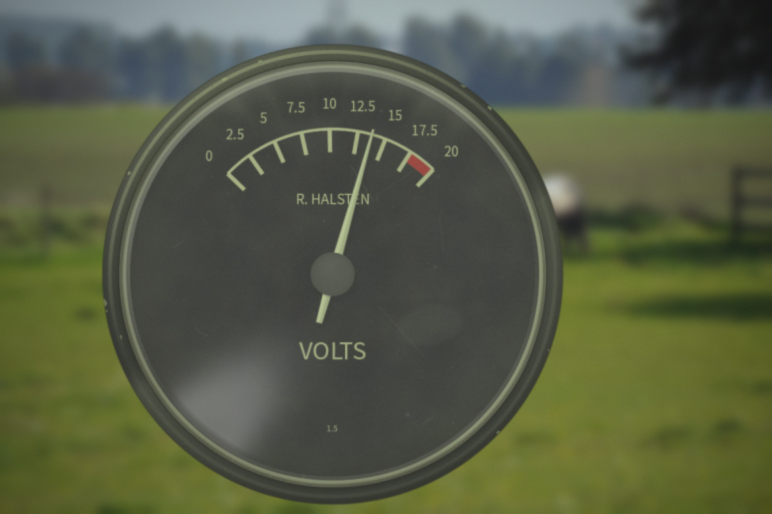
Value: V 13.75
